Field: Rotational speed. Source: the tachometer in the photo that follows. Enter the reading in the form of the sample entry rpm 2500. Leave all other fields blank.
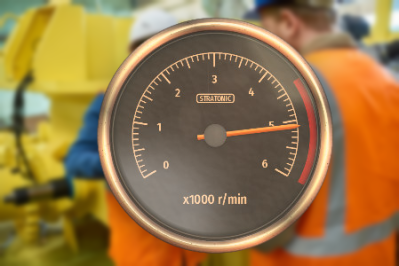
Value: rpm 5100
